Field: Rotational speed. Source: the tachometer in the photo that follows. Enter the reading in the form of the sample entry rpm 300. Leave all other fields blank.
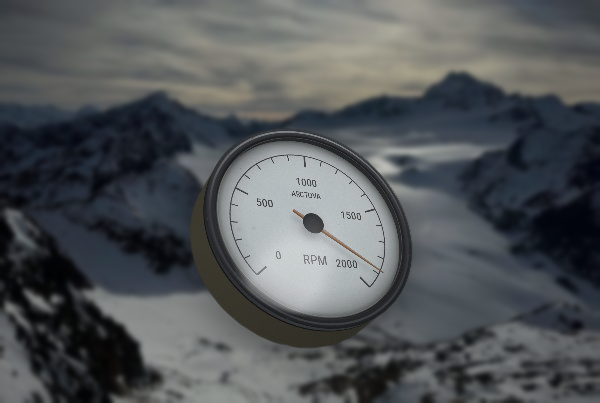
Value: rpm 1900
